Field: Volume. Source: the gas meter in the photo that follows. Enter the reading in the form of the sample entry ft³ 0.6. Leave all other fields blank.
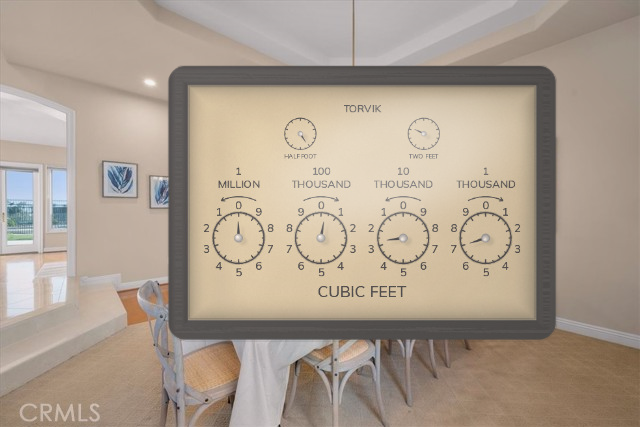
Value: ft³ 2700
